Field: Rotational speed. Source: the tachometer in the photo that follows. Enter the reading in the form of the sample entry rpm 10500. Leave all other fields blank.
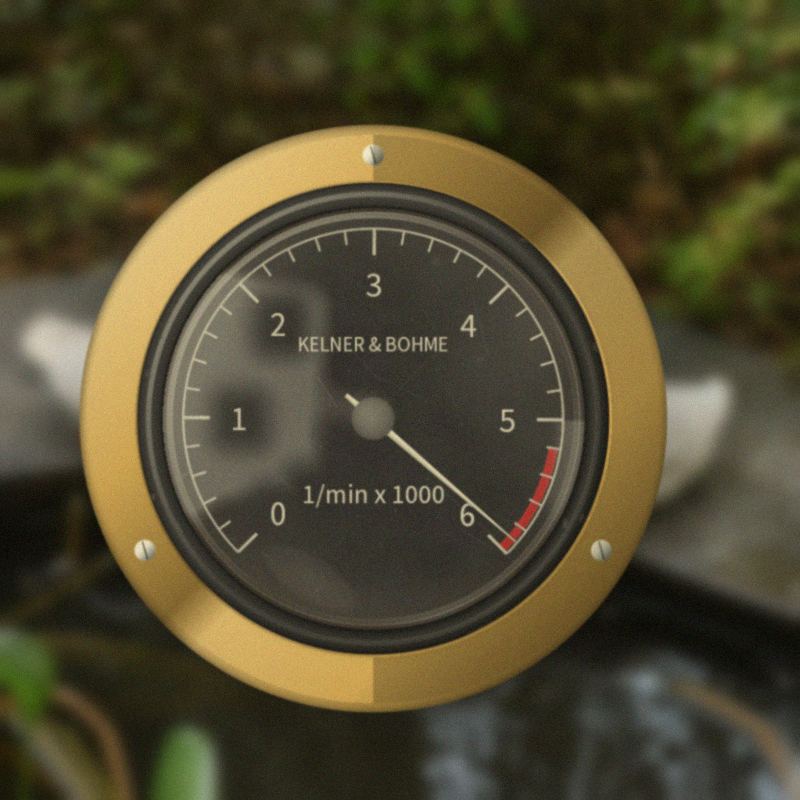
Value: rpm 5900
